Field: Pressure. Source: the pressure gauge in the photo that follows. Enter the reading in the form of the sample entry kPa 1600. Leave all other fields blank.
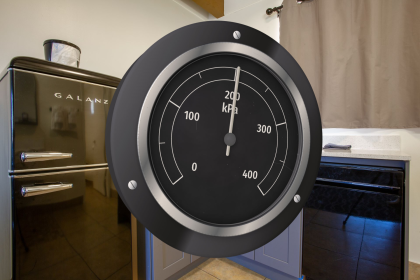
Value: kPa 200
